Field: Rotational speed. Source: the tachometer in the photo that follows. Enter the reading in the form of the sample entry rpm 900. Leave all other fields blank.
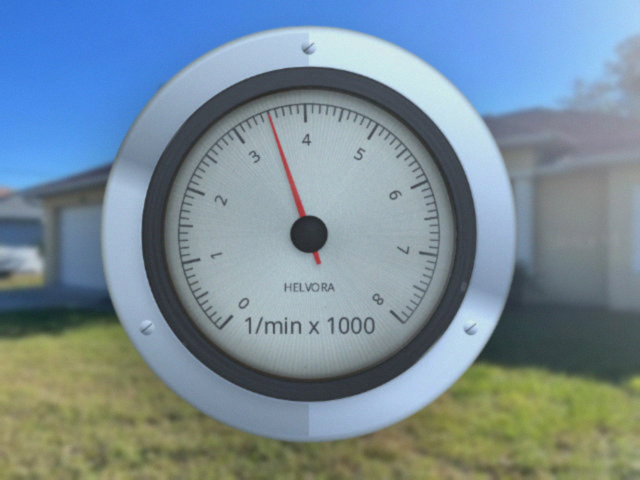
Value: rpm 3500
